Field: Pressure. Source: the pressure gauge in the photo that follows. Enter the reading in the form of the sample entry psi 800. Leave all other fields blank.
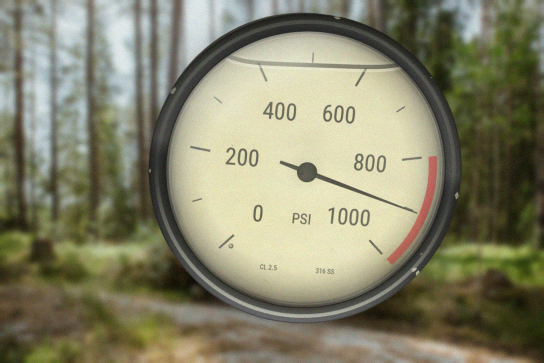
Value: psi 900
